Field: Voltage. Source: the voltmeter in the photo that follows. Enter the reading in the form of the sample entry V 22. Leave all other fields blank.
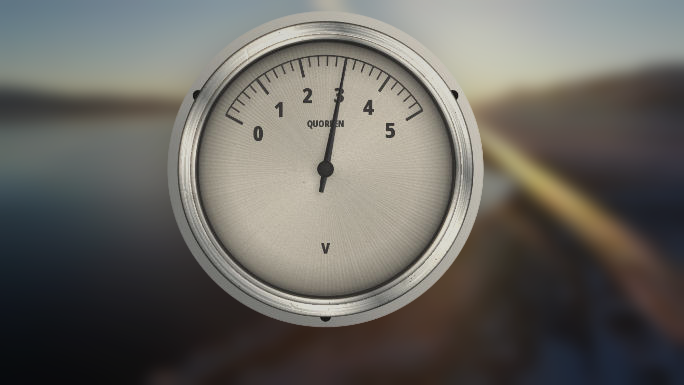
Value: V 3
